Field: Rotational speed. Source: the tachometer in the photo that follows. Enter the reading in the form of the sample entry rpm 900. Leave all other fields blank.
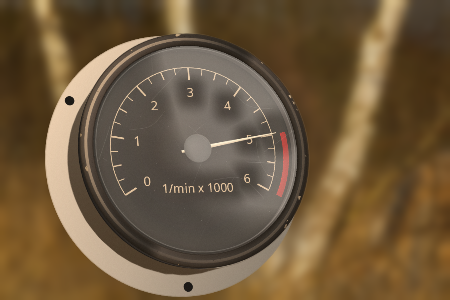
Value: rpm 5000
